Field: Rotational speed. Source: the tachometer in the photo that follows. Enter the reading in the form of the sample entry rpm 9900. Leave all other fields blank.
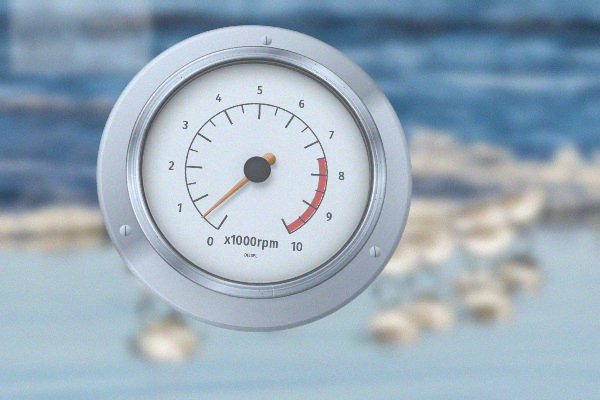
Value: rpm 500
